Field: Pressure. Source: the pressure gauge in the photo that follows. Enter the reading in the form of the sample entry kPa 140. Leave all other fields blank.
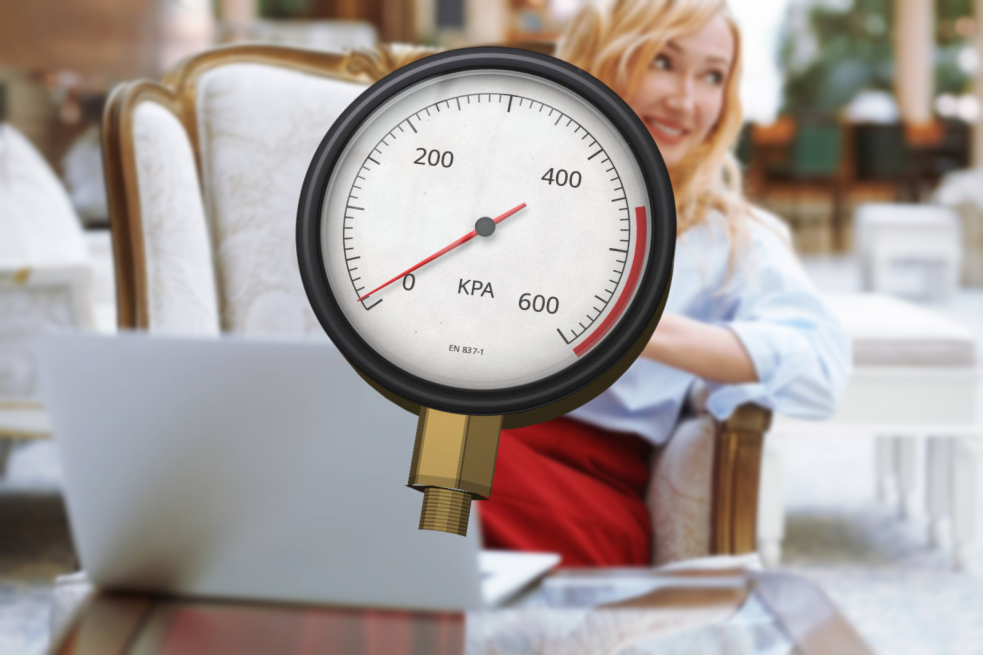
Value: kPa 10
